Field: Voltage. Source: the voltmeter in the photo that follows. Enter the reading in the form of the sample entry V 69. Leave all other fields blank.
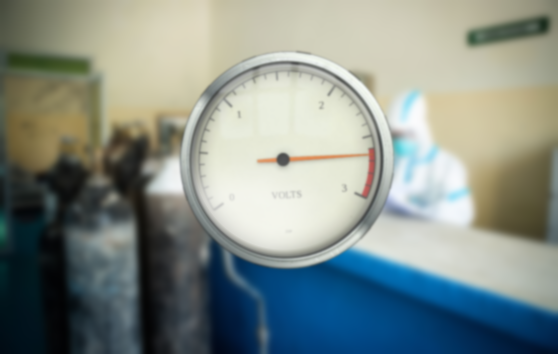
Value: V 2.65
